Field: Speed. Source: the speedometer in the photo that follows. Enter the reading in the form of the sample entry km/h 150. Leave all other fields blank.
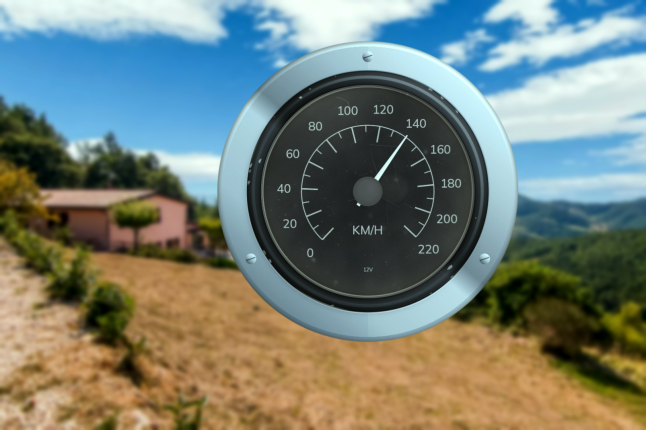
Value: km/h 140
